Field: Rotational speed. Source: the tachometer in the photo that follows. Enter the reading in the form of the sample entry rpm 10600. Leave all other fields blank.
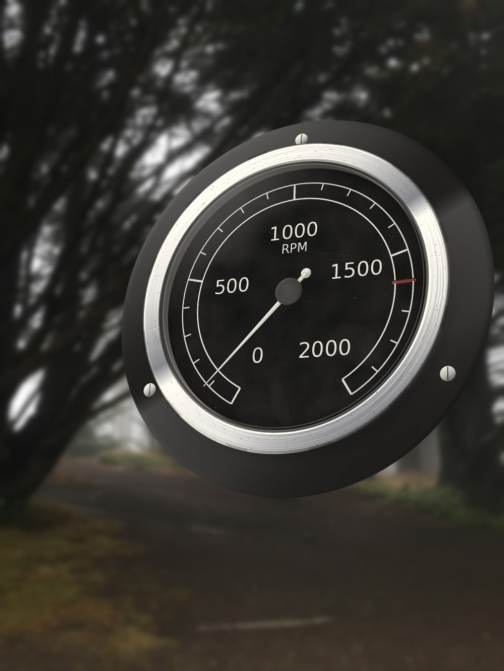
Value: rpm 100
